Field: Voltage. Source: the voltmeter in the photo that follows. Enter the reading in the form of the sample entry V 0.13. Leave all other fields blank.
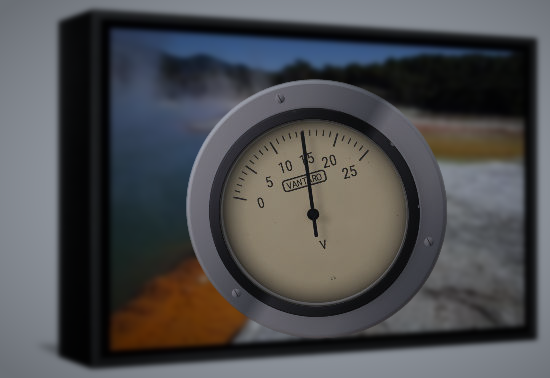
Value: V 15
